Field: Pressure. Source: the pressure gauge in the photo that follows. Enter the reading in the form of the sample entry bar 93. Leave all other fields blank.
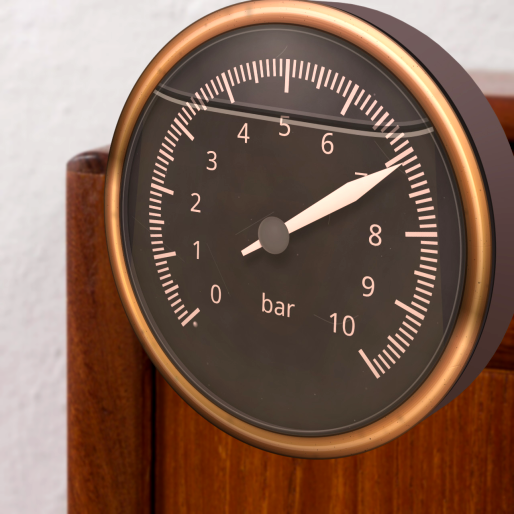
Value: bar 7.1
